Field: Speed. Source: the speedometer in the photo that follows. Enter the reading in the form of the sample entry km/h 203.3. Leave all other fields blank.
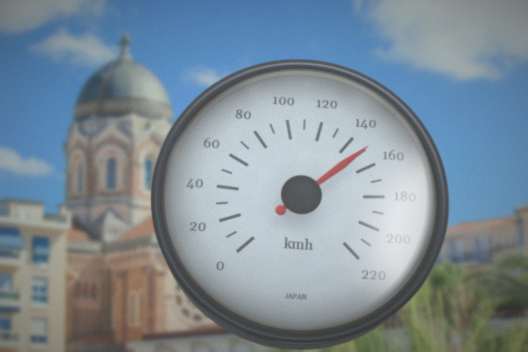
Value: km/h 150
